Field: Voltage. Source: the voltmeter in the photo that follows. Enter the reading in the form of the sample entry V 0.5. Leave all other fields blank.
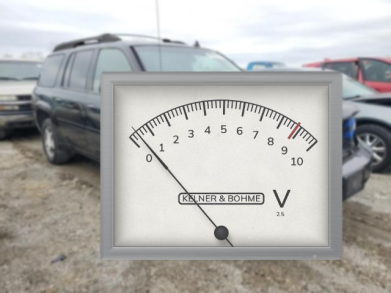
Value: V 0.4
